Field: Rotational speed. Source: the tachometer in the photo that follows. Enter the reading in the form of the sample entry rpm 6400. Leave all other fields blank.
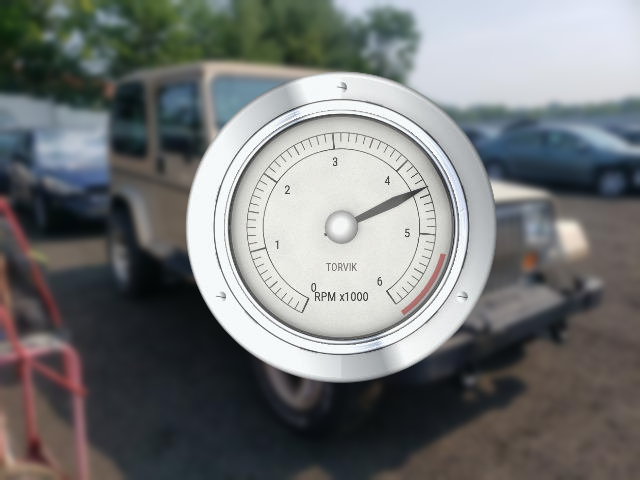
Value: rpm 4400
